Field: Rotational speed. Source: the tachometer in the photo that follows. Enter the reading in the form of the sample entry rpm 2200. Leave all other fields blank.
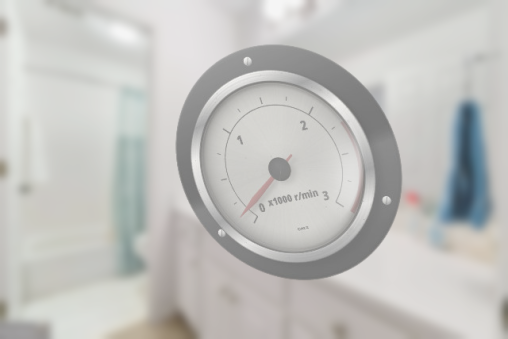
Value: rpm 125
